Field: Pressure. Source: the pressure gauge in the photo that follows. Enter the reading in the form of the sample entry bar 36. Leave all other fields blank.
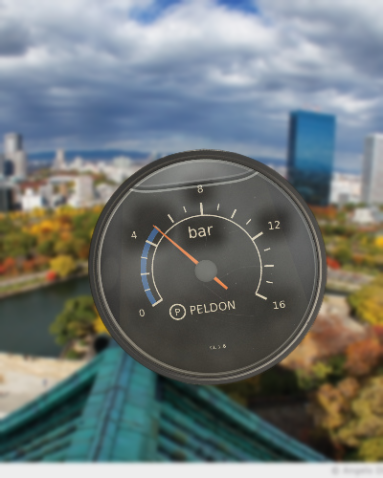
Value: bar 5
